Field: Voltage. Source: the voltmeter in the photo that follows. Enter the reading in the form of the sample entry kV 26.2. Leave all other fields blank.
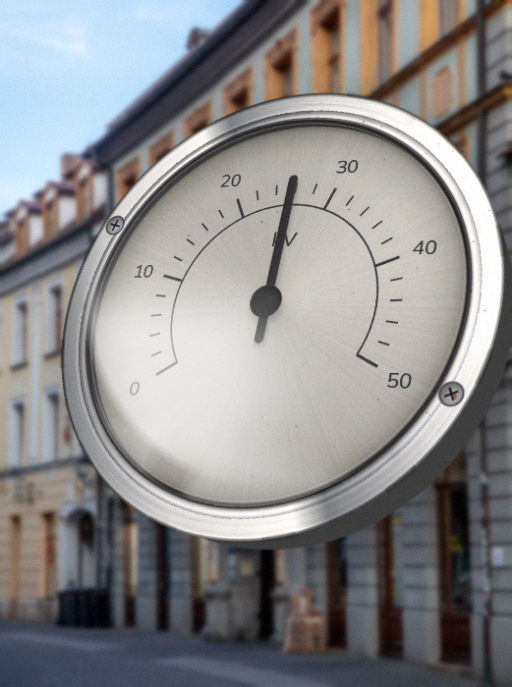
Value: kV 26
